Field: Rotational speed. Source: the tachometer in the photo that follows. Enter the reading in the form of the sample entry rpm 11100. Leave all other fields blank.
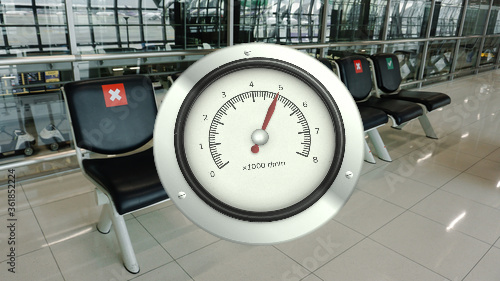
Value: rpm 5000
